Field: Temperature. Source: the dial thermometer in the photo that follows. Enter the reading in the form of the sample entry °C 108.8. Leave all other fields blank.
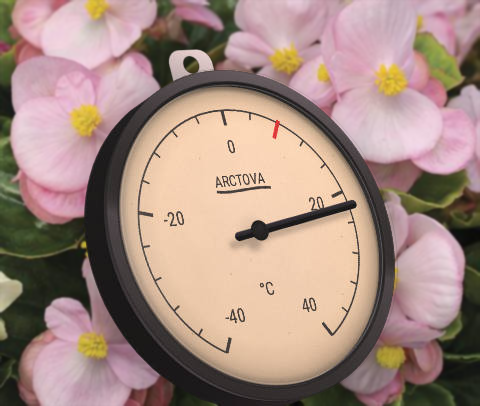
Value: °C 22
